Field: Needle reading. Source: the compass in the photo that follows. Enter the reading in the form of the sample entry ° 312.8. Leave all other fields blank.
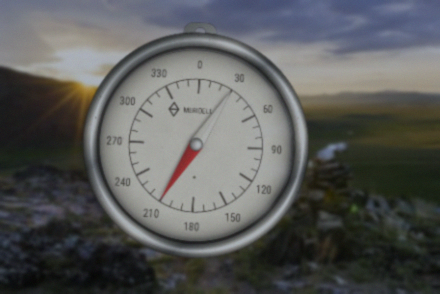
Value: ° 210
